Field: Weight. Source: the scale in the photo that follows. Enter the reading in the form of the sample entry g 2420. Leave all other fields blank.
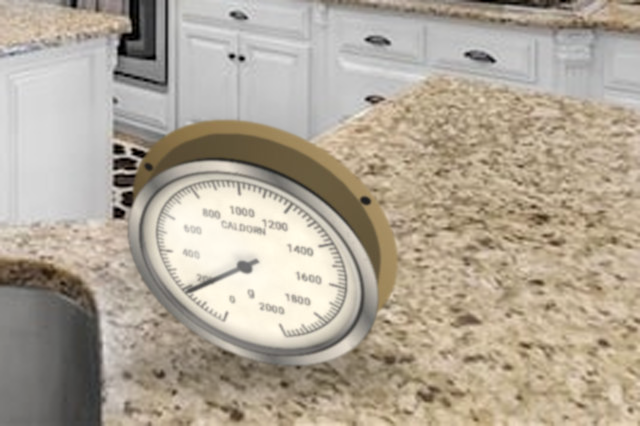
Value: g 200
